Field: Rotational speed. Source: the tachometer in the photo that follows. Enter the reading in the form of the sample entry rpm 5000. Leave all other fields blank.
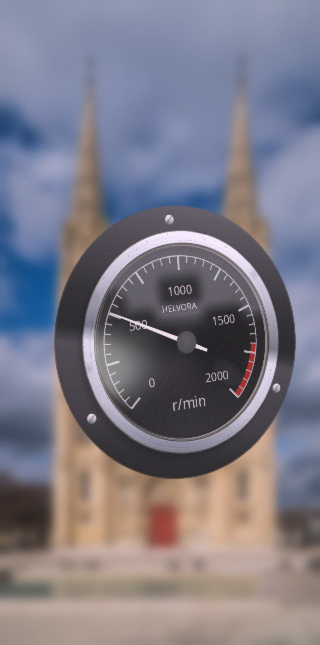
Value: rpm 500
